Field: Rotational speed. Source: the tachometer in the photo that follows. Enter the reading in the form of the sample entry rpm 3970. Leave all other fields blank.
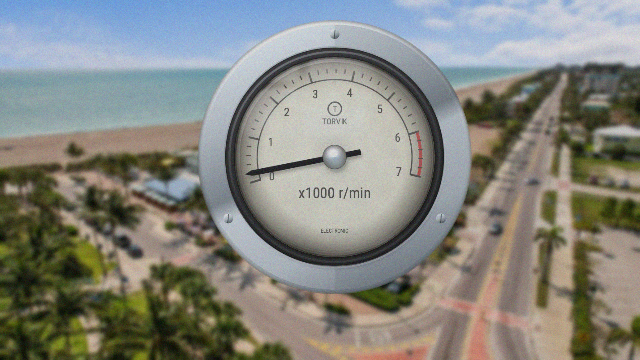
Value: rpm 200
